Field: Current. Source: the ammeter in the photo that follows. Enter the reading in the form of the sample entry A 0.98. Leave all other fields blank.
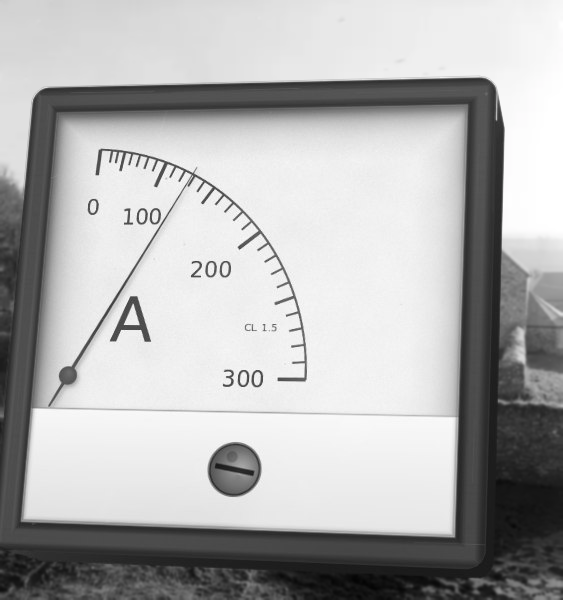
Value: A 130
